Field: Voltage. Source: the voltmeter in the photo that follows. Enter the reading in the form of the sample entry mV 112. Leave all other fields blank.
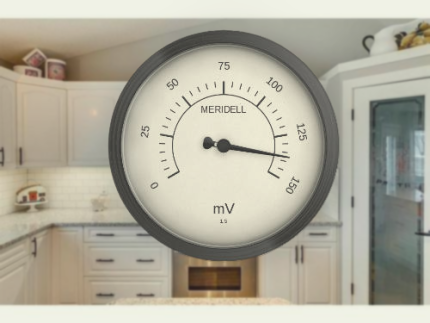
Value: mV 137.5
